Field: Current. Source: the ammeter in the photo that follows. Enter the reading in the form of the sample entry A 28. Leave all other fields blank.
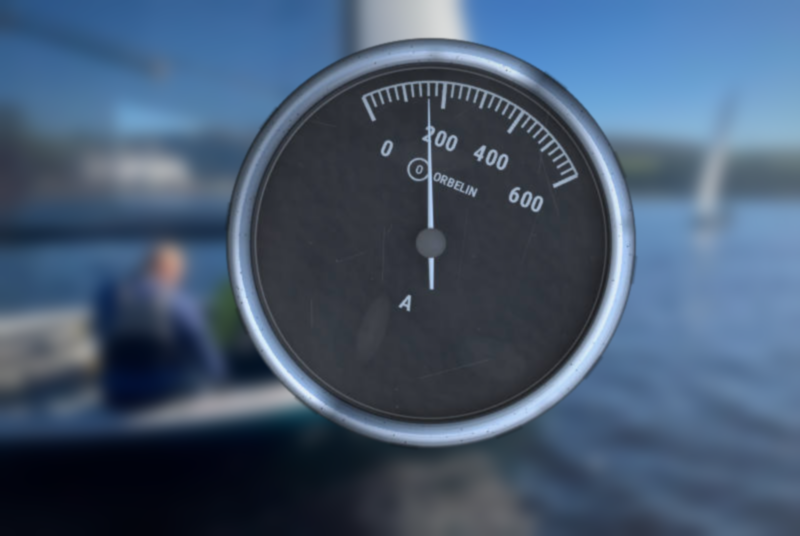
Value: A 160
